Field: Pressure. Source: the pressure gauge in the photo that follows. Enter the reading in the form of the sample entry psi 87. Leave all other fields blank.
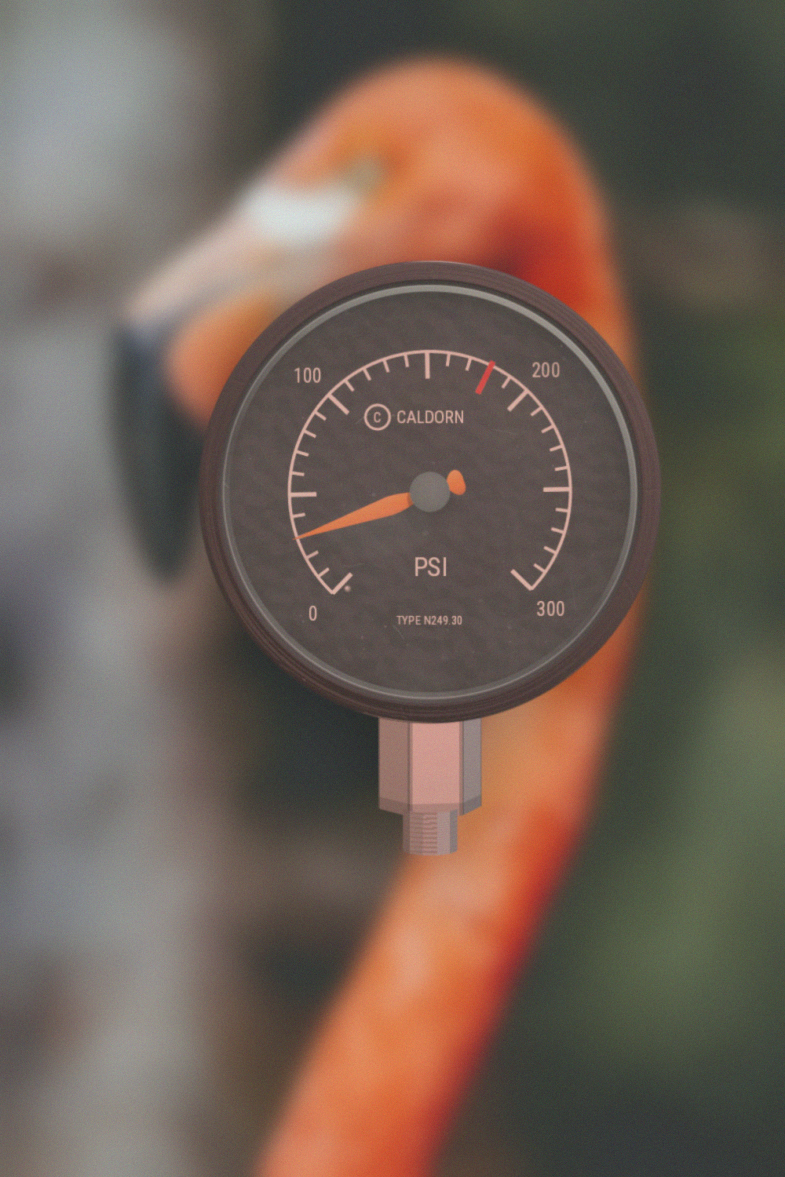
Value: psi 30
